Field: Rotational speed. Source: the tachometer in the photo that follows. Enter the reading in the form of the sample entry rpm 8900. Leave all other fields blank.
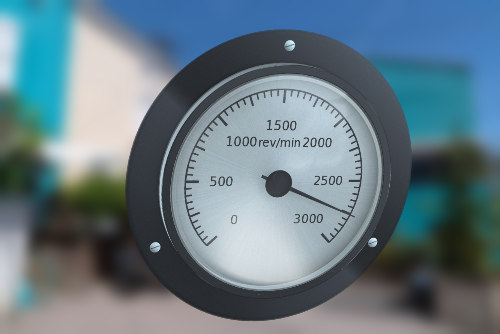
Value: rpm 2750
